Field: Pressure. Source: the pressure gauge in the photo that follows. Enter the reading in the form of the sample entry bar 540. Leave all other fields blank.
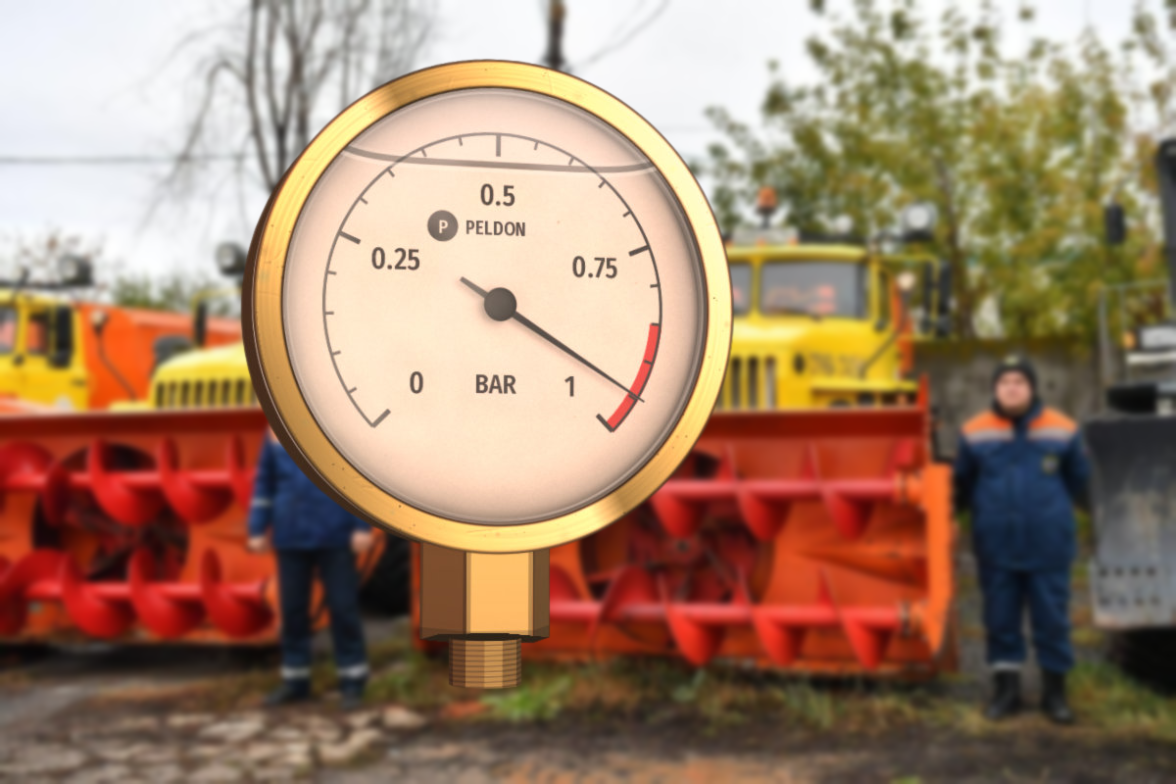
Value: bar 0.95
